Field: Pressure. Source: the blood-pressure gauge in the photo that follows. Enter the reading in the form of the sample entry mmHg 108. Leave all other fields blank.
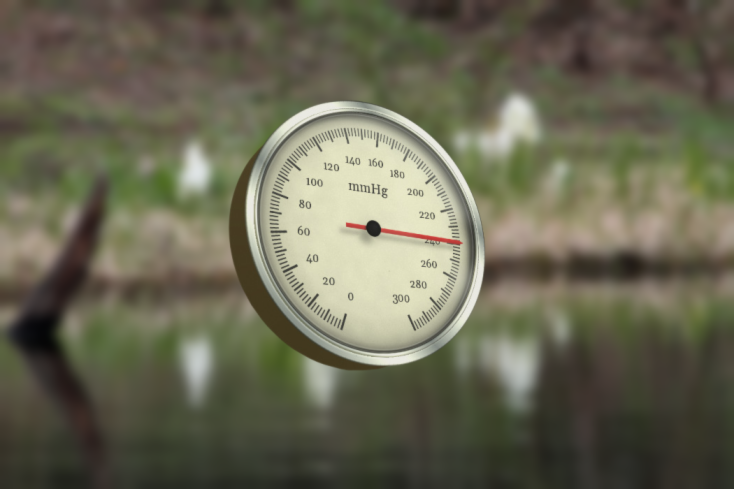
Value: mmHg 240
